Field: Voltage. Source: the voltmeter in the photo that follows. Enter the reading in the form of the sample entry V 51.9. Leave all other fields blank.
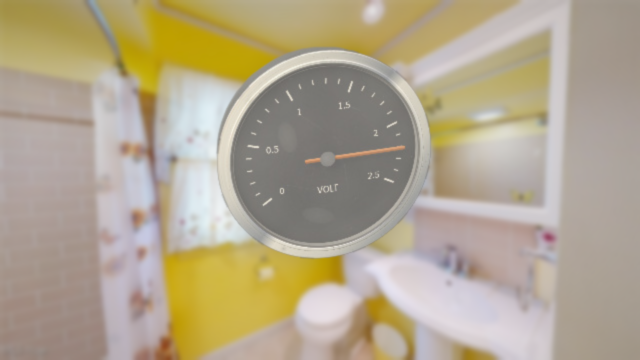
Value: V 2.2
